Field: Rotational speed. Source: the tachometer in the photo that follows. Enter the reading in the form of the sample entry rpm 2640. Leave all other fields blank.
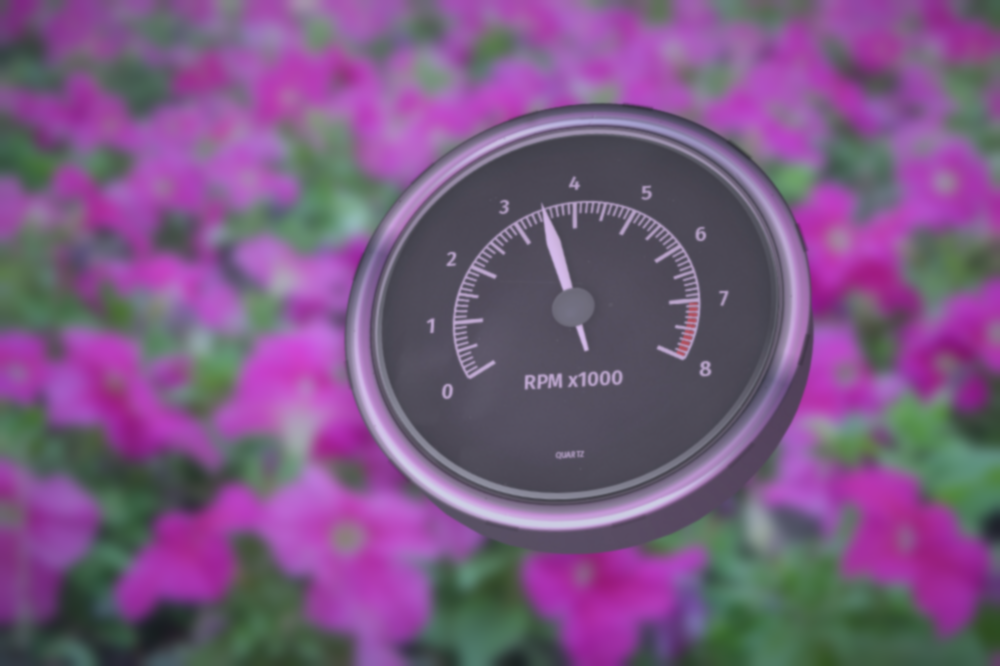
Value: rpm 3500
